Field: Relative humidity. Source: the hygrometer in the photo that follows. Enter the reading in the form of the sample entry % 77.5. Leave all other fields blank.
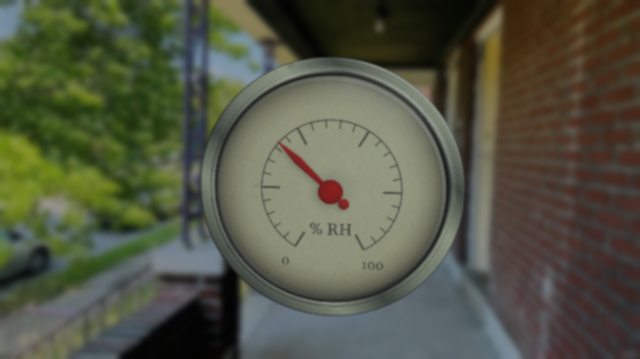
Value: % 34
